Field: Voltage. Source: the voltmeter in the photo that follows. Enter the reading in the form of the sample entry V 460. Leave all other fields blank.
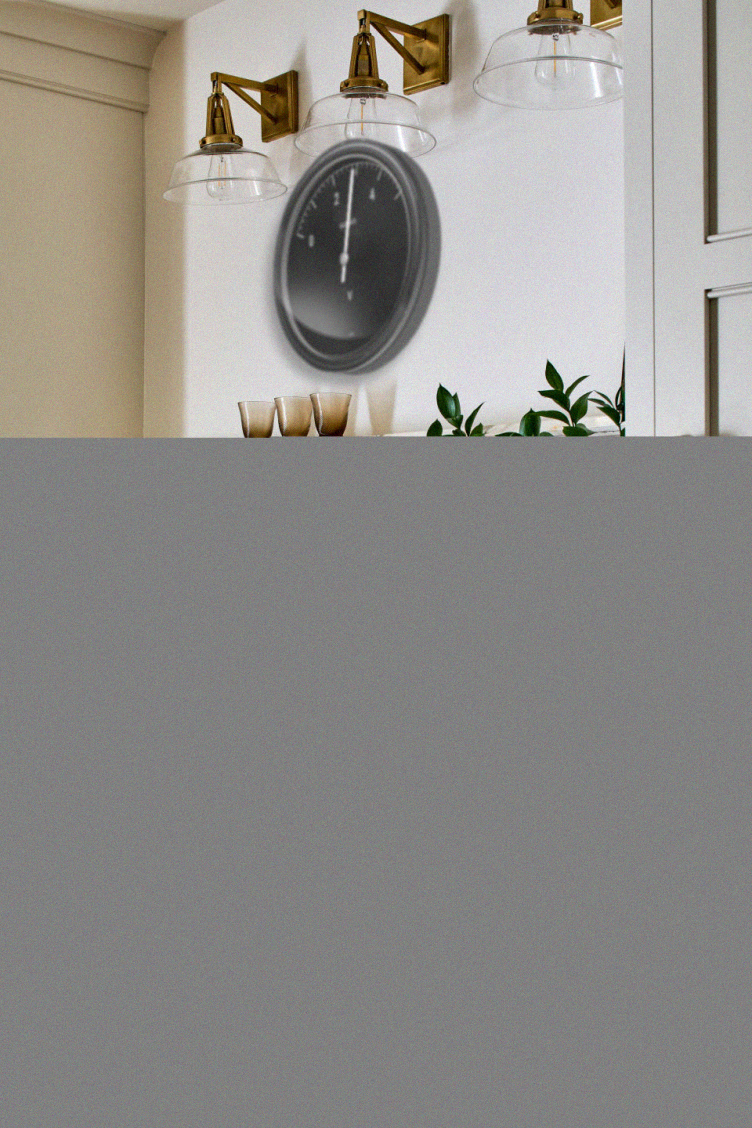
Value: V 3
